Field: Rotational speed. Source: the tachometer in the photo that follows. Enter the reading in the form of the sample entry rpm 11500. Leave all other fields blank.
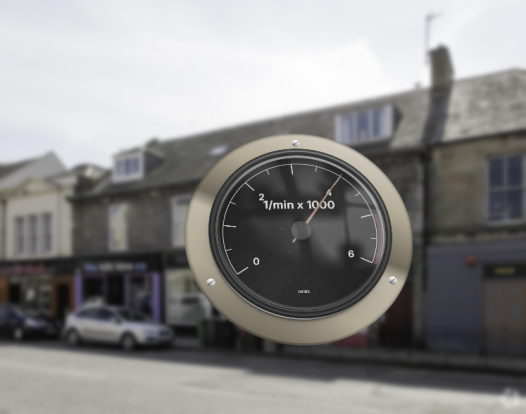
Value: rpm 4000
